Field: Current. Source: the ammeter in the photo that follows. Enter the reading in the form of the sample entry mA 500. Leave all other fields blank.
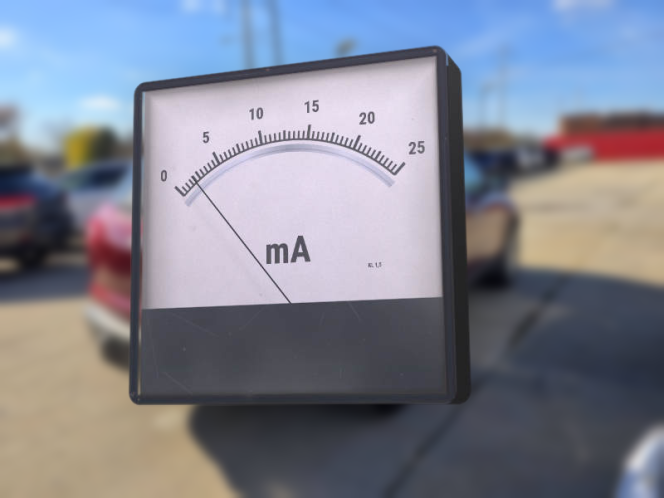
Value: mA 2
